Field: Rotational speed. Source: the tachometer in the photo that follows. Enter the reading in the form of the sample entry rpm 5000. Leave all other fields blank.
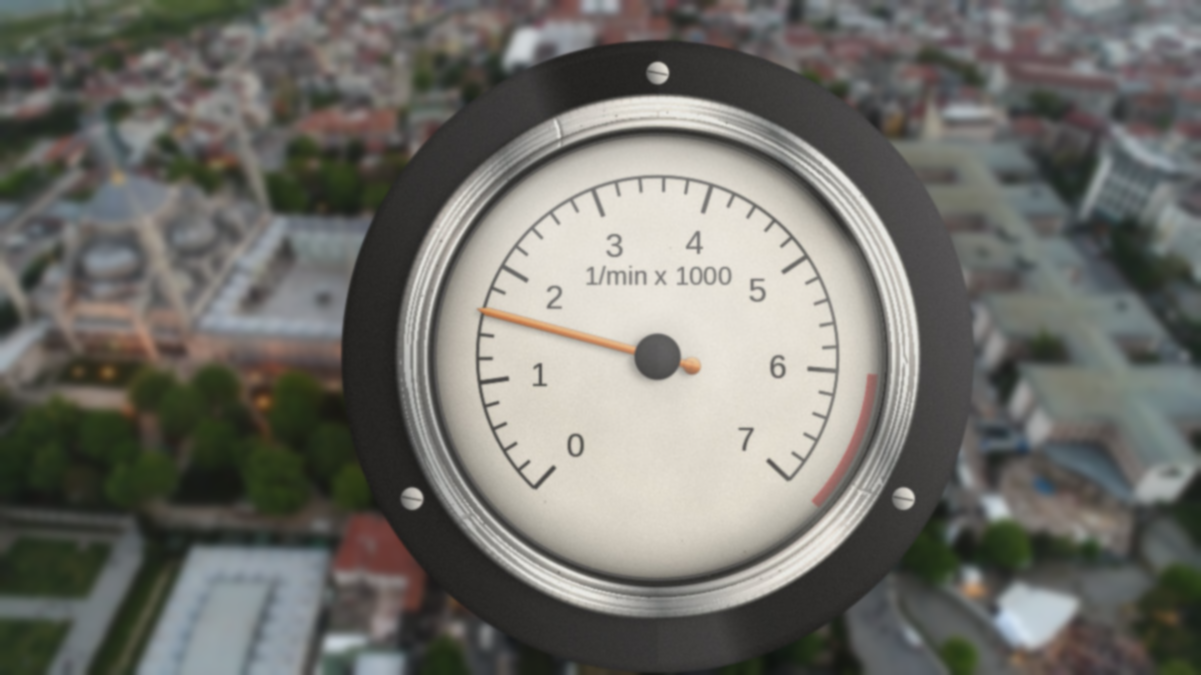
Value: rpm 1600
